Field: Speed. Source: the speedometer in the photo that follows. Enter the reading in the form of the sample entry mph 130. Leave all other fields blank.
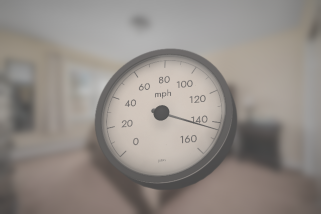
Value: mph 145
